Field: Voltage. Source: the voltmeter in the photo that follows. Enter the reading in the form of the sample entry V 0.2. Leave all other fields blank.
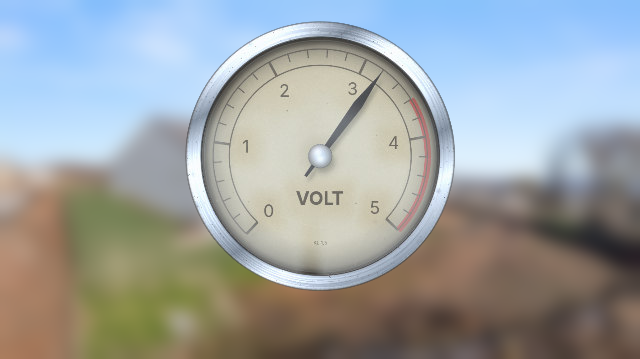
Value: V 3.2
